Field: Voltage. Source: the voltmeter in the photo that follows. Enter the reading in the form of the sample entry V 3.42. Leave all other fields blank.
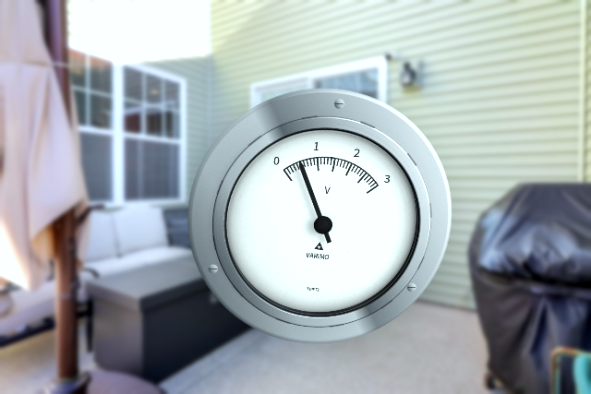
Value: V 0.5
